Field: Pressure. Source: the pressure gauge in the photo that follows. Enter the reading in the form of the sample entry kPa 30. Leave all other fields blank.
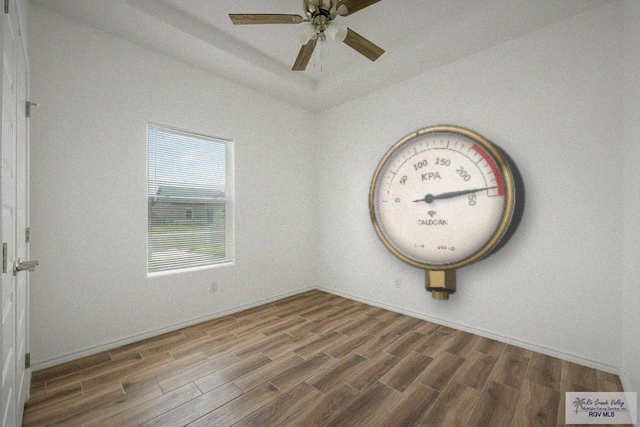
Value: kPa 240
